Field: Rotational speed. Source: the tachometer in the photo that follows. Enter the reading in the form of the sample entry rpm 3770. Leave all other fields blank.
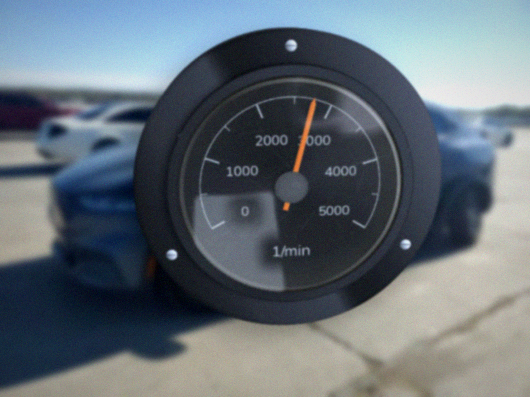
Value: rpm 2750
